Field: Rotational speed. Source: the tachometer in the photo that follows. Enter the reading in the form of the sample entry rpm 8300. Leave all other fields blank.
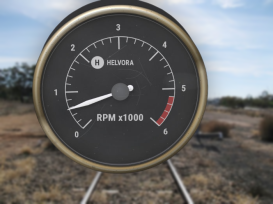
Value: rpm 600
